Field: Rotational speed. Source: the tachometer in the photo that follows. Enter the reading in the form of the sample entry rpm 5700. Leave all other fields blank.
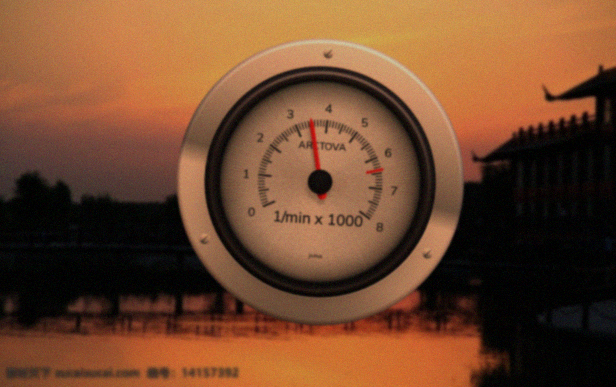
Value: rpm 3500
